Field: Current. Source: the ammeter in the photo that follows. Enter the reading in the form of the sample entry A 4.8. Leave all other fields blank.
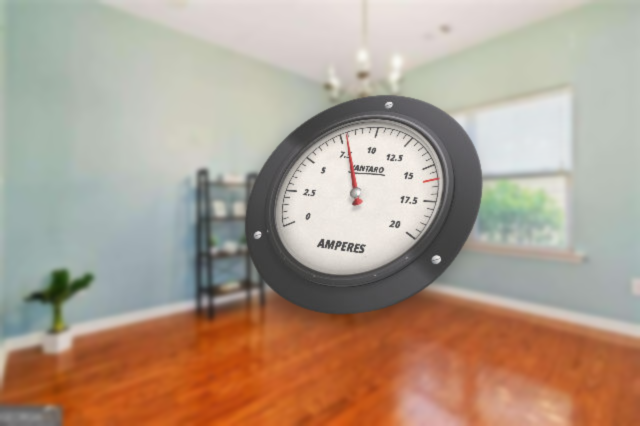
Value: A 8
